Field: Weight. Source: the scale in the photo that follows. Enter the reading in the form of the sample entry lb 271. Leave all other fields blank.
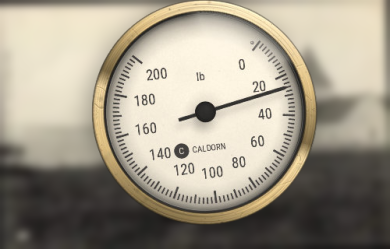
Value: lb 26
